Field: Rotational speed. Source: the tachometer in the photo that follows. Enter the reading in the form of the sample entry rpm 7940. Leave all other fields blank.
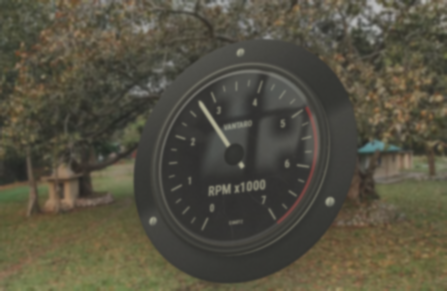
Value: rpm 2750
